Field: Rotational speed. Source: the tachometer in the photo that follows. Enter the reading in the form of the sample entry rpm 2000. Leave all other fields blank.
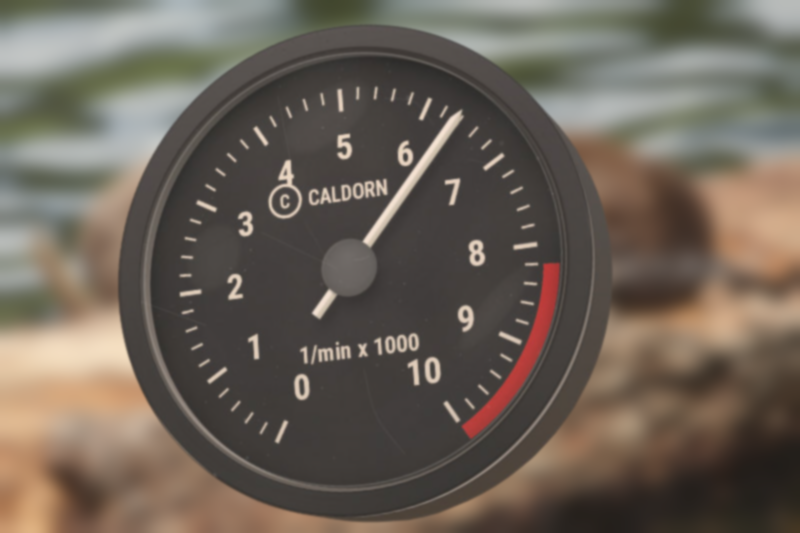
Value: rpm 6400
